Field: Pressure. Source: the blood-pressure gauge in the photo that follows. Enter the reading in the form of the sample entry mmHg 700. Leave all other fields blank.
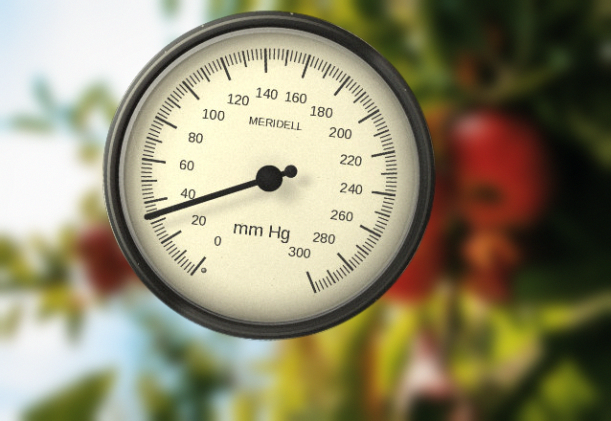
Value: mmHg 34
